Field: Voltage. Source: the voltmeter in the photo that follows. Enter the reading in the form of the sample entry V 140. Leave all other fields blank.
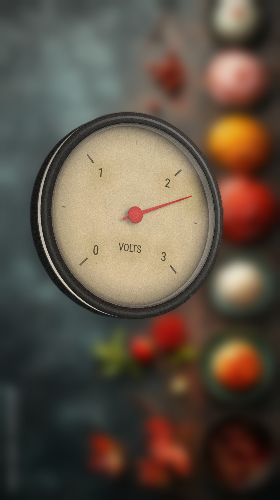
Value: V 2.25
